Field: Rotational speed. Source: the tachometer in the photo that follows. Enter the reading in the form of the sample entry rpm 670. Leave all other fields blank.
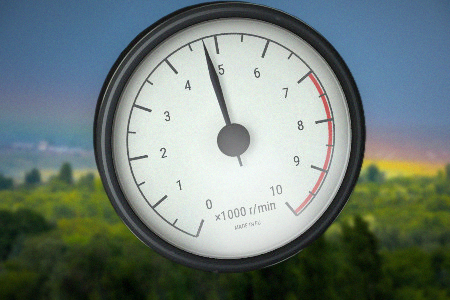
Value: rpm 4750
